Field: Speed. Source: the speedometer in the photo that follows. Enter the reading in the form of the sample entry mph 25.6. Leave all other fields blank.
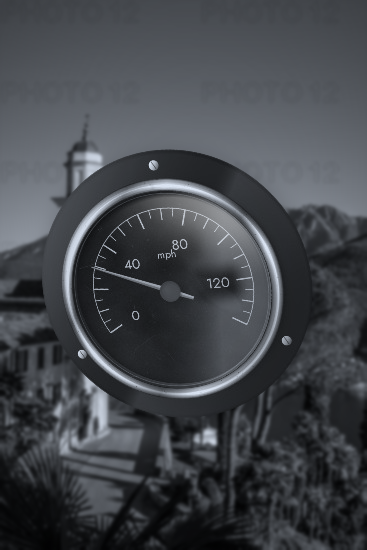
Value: mph 30
